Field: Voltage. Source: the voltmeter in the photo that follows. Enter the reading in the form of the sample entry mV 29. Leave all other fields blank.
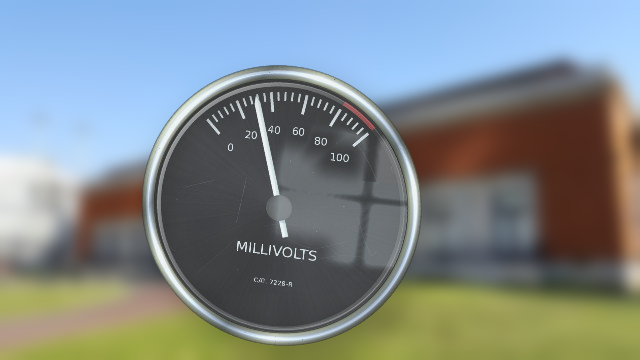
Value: mV 32
